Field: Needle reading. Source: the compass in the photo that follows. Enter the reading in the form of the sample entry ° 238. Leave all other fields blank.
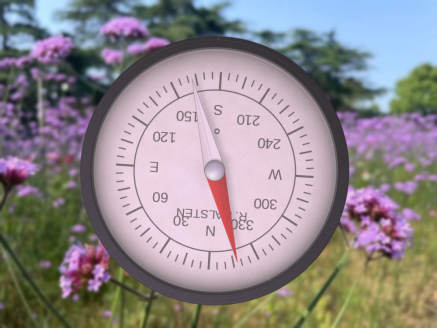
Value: ° 342.5
